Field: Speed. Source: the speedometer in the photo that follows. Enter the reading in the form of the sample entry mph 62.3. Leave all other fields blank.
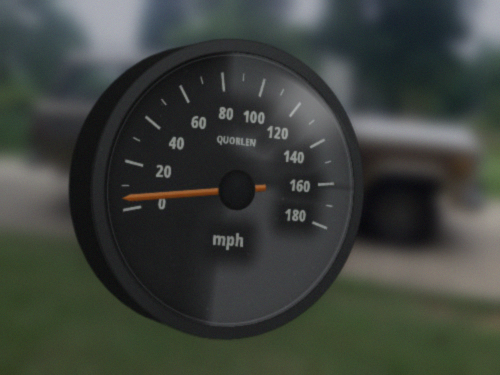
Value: mph 5
